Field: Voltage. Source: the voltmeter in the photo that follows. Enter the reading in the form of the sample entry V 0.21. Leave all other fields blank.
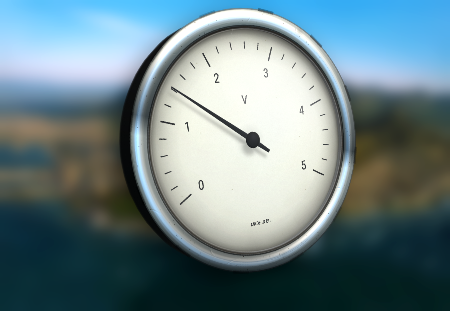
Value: V 1.4
